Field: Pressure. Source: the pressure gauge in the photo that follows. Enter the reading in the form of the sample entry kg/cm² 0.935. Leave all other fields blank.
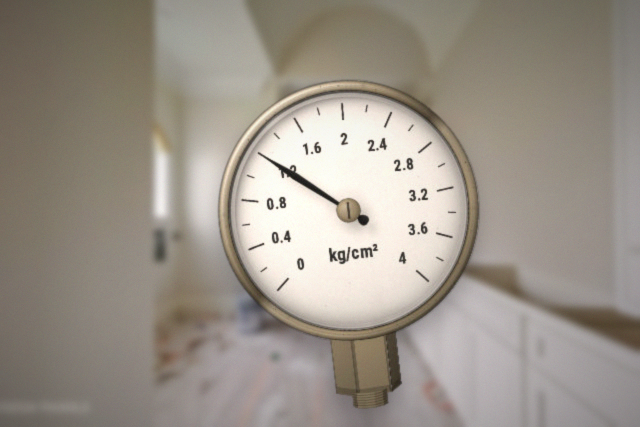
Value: kg/cm² 1.2
